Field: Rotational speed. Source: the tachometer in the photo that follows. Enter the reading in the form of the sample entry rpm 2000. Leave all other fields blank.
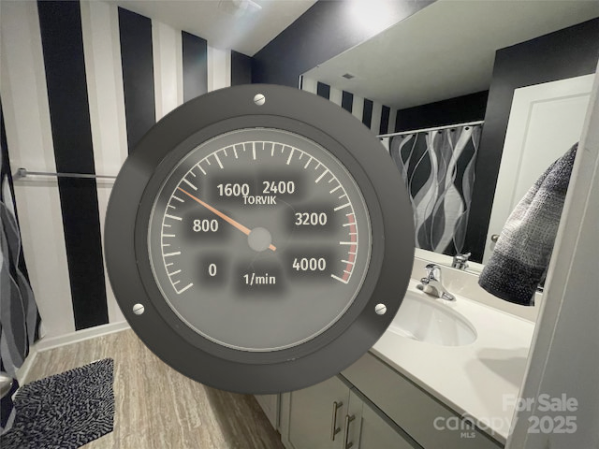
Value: rpm 1100
